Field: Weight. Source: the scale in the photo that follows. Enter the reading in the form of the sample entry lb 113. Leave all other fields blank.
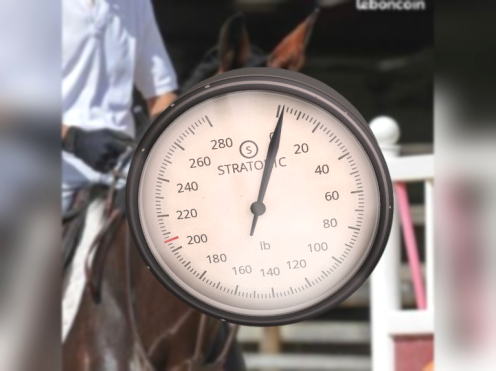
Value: lb 2
